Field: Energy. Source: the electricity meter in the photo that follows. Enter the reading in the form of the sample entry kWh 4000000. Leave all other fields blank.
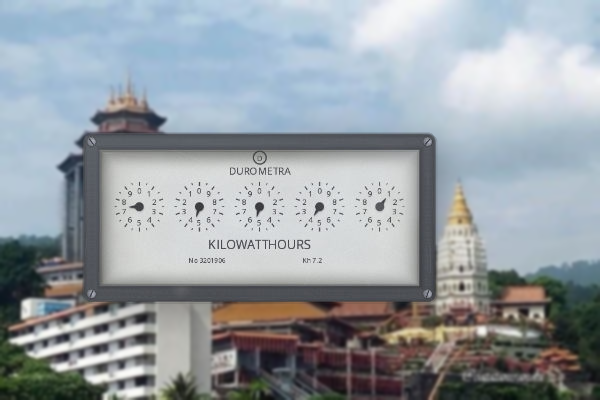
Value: kWh 74541
